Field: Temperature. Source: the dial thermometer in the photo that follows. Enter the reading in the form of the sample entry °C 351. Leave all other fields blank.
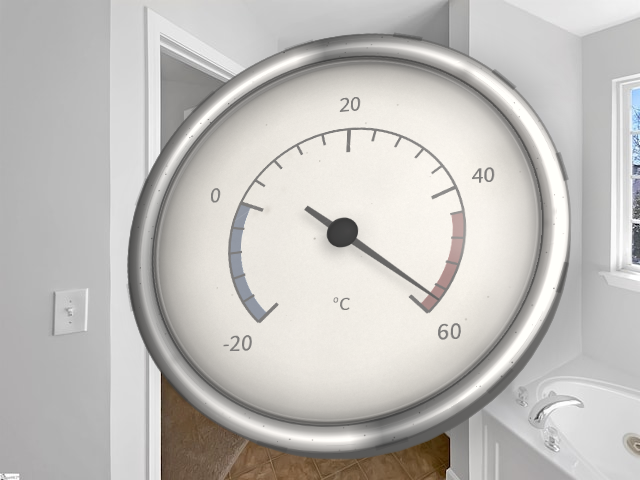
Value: °C 58
